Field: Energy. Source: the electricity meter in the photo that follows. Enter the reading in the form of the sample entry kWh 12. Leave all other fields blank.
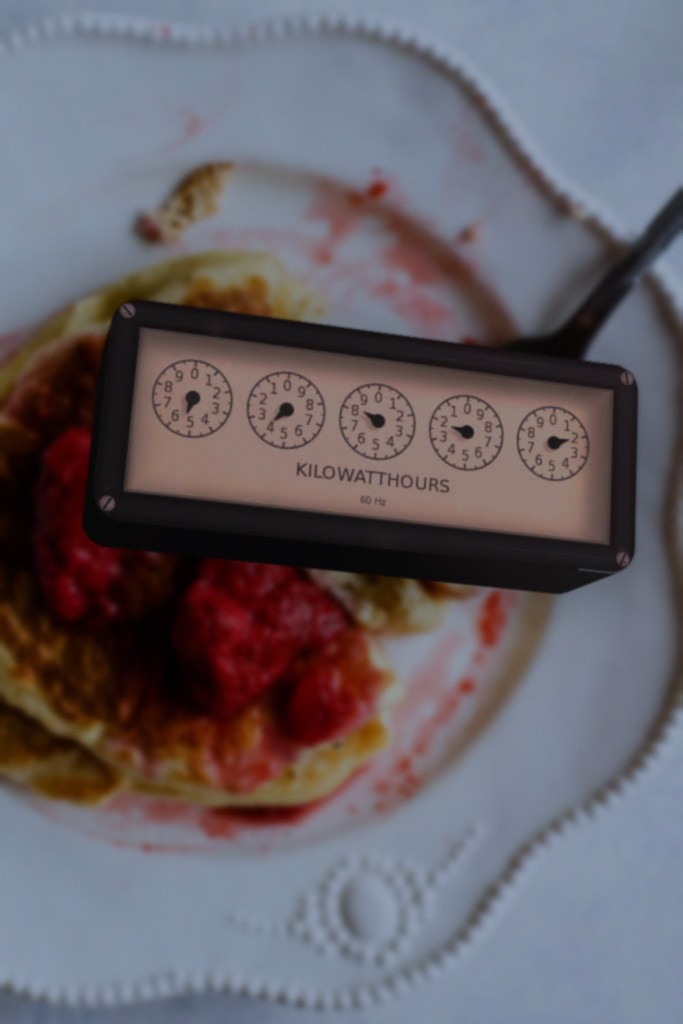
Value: kWh 53822
